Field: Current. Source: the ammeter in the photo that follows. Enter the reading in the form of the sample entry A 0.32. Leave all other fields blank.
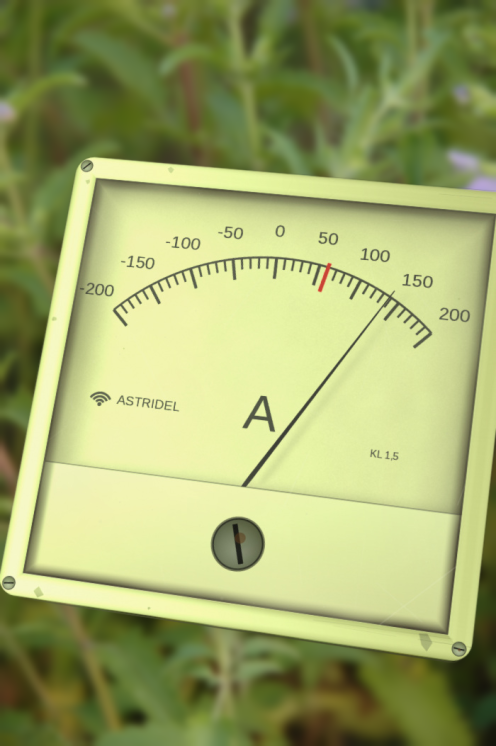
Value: A 140
